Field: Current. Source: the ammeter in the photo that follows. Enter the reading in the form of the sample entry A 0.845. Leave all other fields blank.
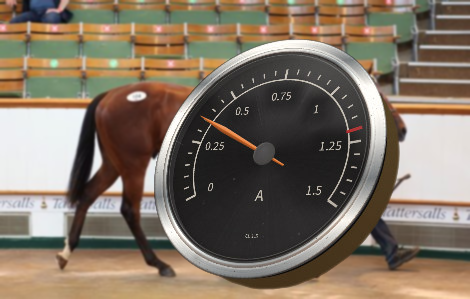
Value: A 0.35
